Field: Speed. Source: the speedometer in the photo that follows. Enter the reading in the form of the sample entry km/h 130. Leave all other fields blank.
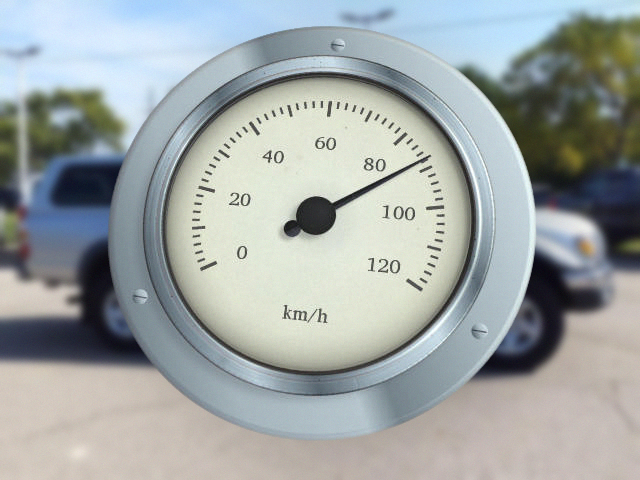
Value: km/h 88
